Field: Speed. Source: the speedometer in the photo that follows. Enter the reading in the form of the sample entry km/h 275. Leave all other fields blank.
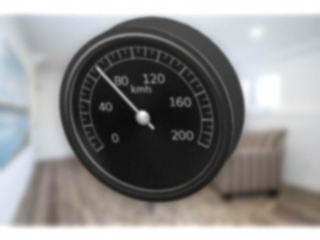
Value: km/h 70
